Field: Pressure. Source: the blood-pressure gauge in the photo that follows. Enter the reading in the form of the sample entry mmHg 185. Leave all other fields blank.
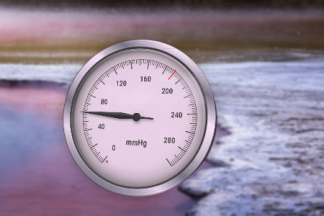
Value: mmHg 60
